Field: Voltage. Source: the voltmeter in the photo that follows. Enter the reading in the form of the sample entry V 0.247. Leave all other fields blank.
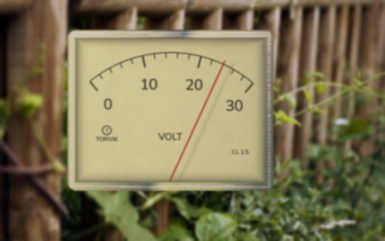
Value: V 24
